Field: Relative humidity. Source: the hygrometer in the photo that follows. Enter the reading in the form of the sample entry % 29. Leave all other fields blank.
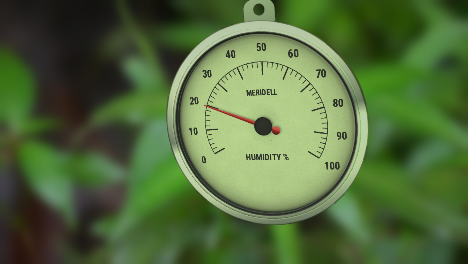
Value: % 20
